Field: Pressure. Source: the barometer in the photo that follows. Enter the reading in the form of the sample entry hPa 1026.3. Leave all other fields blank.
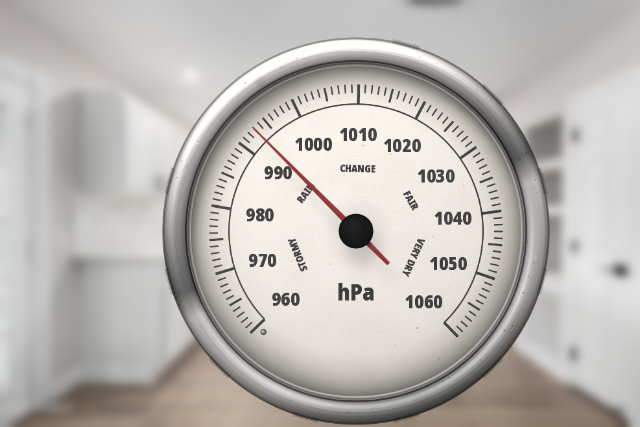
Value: hPa 993
